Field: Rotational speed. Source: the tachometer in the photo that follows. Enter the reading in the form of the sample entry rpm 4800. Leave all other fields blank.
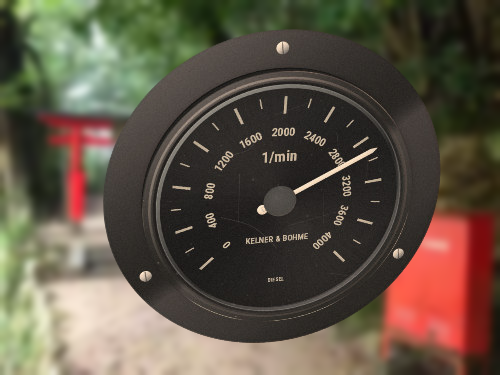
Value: rpm 2900
